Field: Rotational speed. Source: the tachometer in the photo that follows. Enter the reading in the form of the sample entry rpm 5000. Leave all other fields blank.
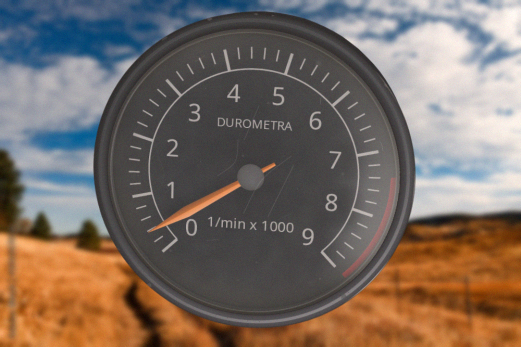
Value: rpm 400
